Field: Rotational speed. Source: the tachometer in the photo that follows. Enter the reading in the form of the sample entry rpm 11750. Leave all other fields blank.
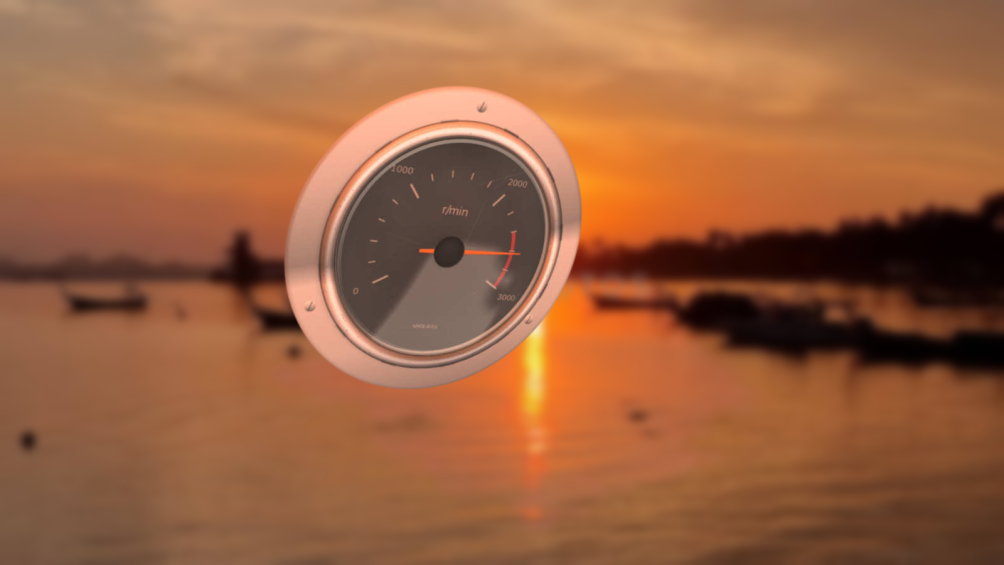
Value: rpm 2600
